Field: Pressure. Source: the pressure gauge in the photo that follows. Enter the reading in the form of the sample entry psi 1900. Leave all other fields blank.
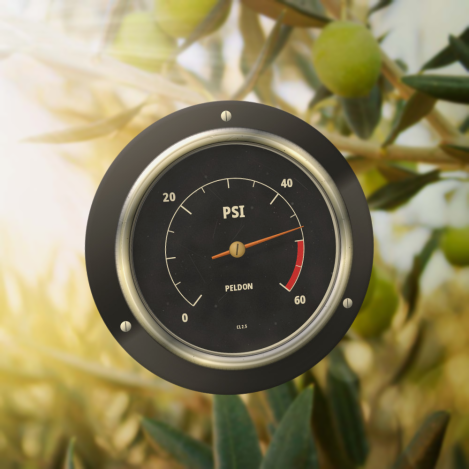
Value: psi 47.5
